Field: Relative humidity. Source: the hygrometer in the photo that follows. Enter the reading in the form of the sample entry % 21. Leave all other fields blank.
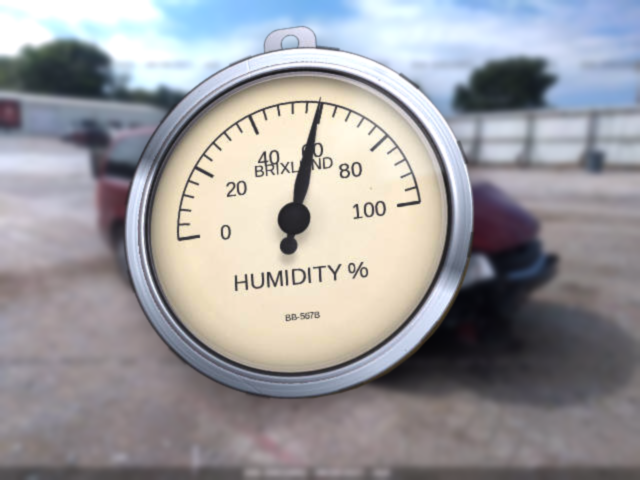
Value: % 60
